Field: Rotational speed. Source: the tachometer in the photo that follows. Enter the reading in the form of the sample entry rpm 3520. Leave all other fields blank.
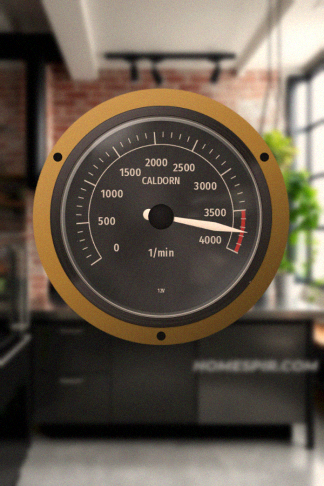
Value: rpm 3750
